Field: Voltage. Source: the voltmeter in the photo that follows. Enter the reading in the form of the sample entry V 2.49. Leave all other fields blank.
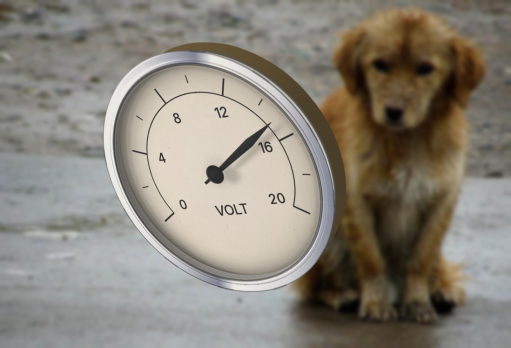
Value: V 15
